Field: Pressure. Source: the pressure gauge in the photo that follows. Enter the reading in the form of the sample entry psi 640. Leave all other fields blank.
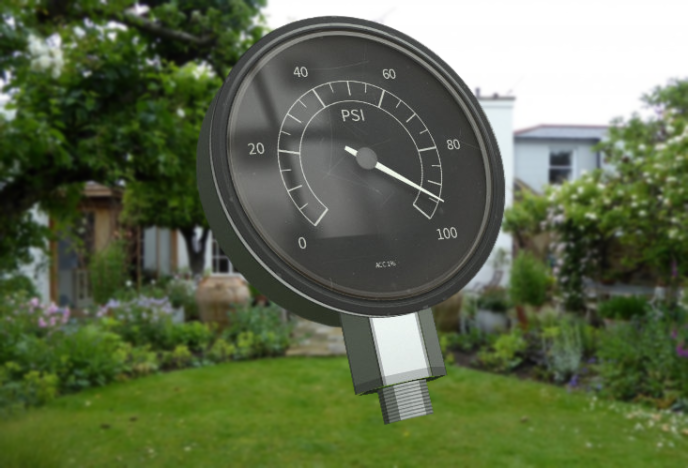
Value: psi 95
